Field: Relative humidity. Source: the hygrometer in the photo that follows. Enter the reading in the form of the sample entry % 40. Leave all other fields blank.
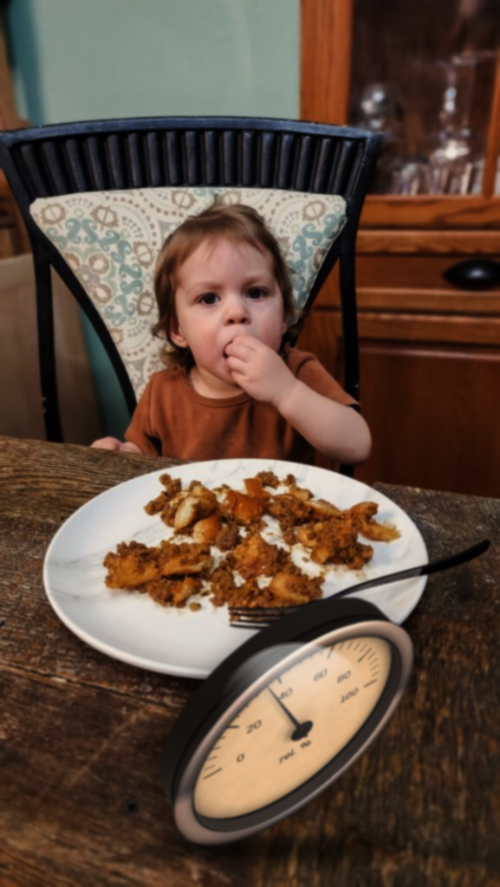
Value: % 36
